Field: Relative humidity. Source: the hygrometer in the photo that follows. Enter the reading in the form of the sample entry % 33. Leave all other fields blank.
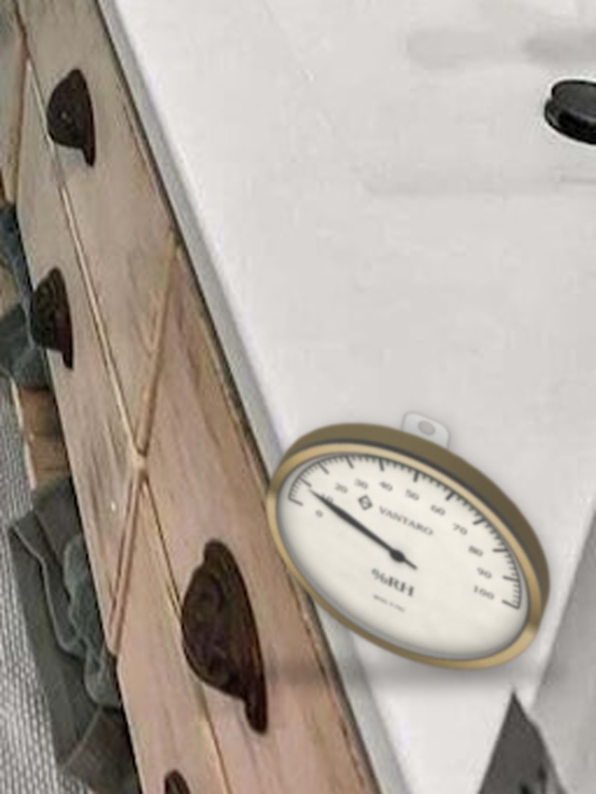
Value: % 10
